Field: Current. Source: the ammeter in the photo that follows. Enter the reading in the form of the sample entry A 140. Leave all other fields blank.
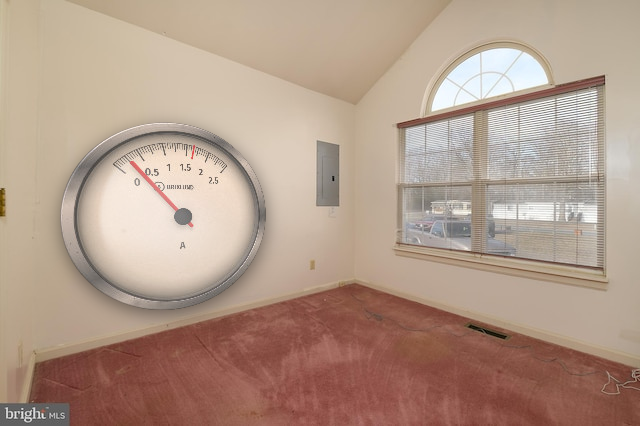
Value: A 0.25
